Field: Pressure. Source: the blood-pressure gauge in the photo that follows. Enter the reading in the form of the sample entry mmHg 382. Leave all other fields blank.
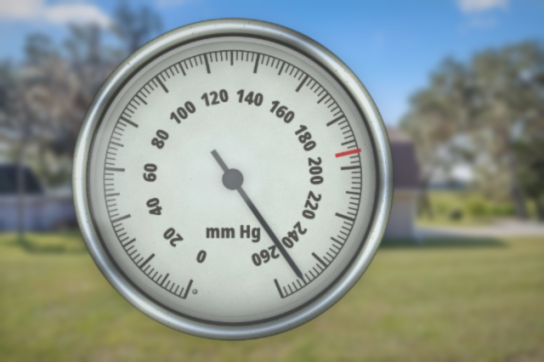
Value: mmHg 250
